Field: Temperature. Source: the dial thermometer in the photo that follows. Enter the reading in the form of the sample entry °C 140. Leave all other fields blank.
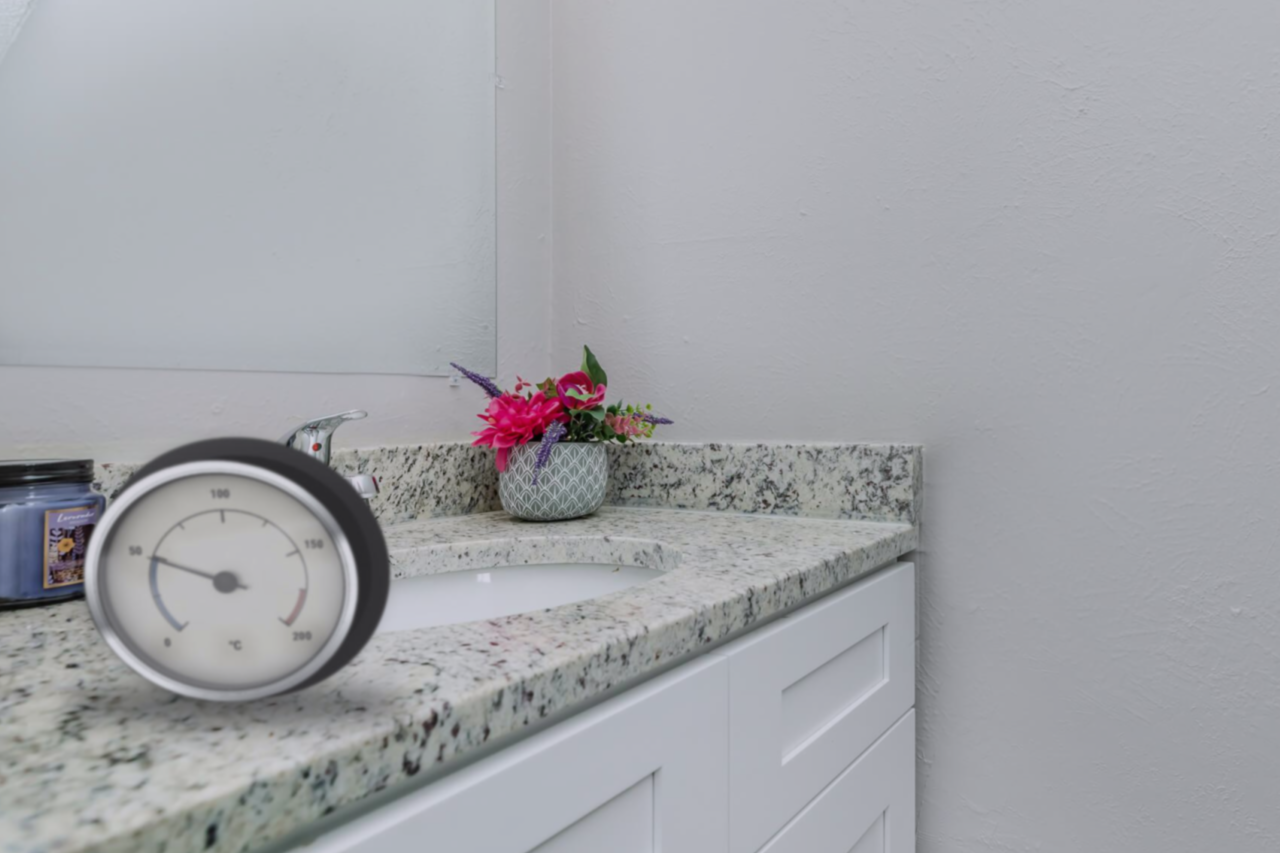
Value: °C 50
